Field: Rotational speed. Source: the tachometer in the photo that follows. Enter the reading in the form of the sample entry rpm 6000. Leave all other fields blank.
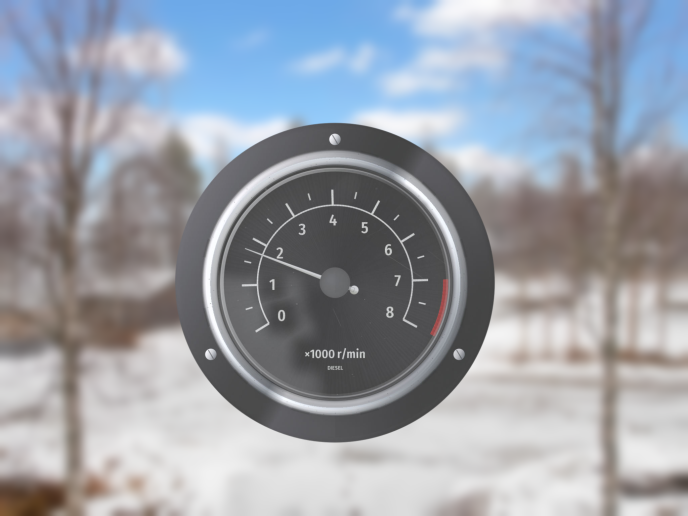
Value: rpm 1750
